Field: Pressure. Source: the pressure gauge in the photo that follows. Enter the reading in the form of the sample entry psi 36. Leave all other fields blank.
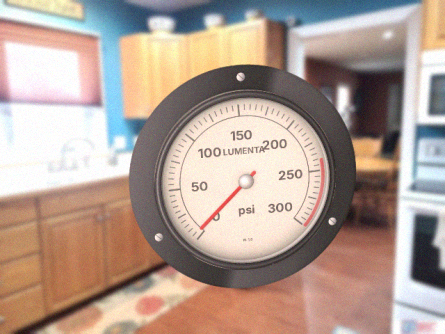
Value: psi 5
